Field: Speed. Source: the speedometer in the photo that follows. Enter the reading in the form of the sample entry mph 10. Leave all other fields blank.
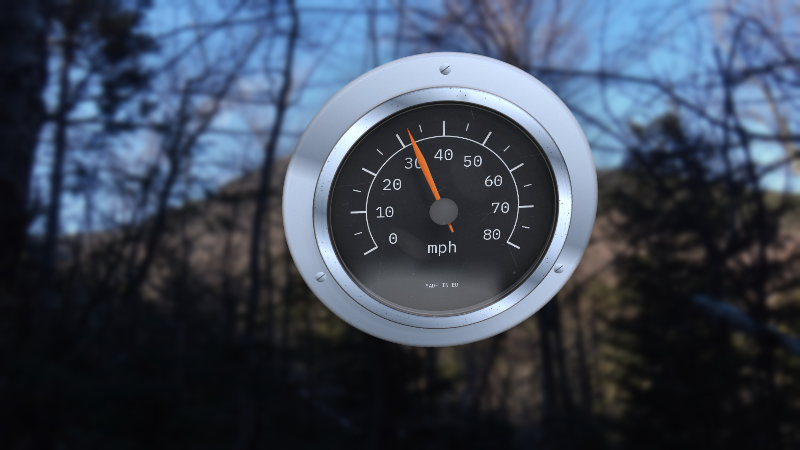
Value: mph 32.5
